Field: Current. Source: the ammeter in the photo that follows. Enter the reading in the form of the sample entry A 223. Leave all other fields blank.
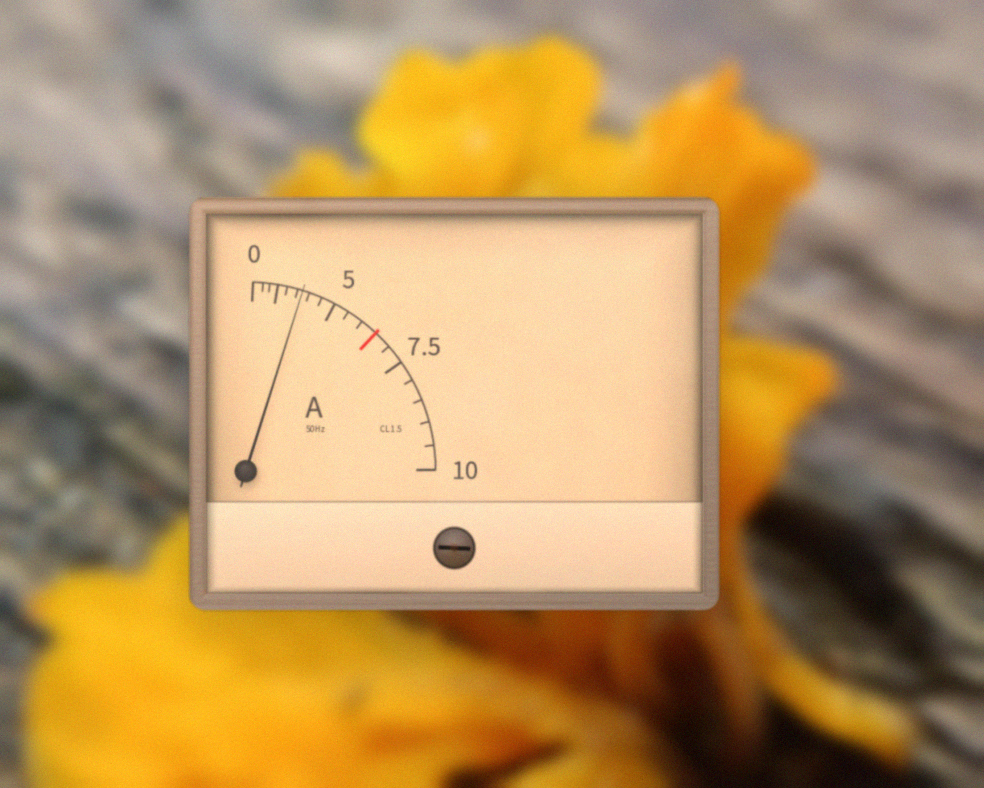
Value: A 3.75
